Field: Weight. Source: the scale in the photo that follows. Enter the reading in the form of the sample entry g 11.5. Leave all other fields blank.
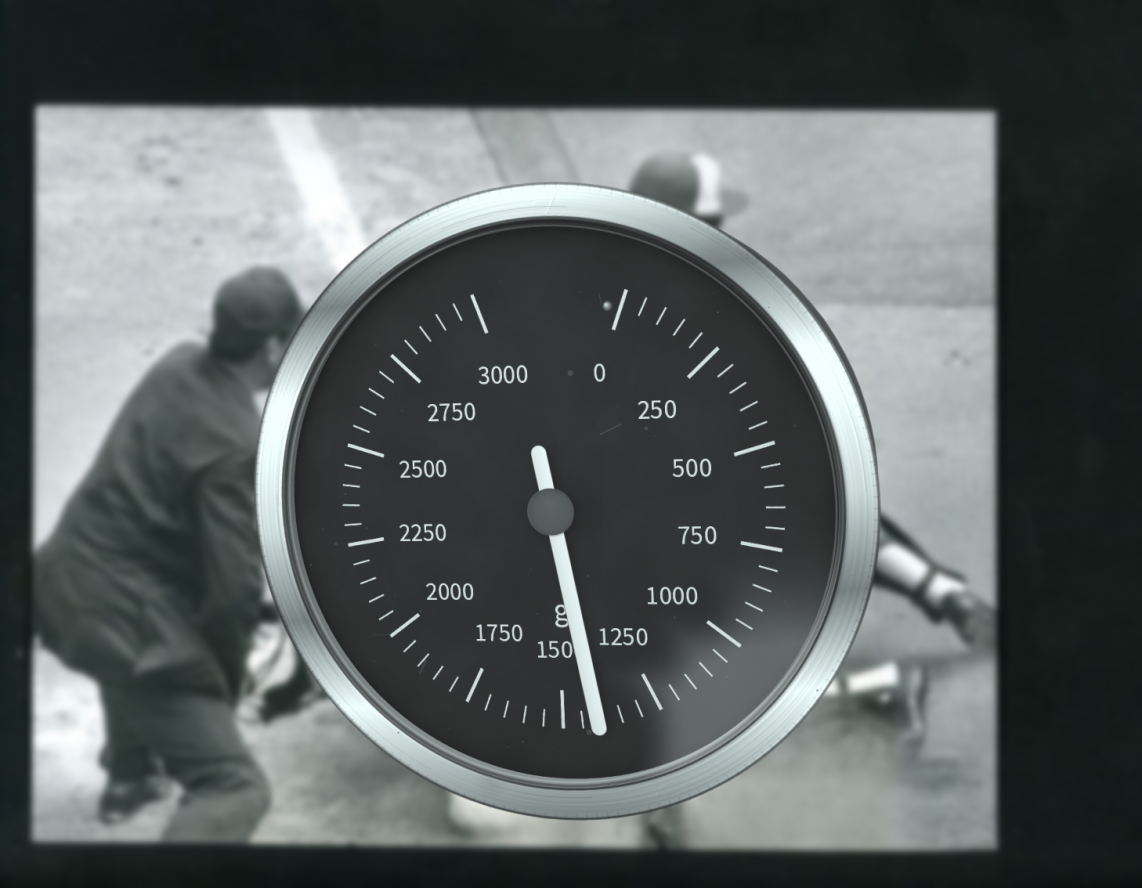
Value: g 1400
